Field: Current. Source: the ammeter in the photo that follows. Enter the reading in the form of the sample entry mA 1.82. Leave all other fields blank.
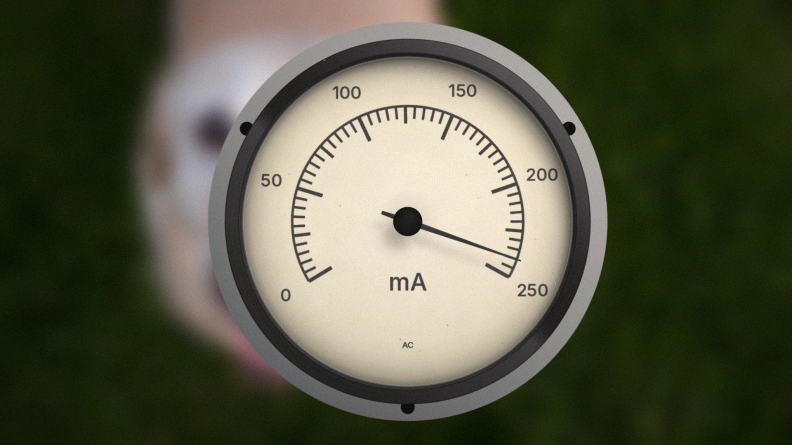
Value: mA 240
